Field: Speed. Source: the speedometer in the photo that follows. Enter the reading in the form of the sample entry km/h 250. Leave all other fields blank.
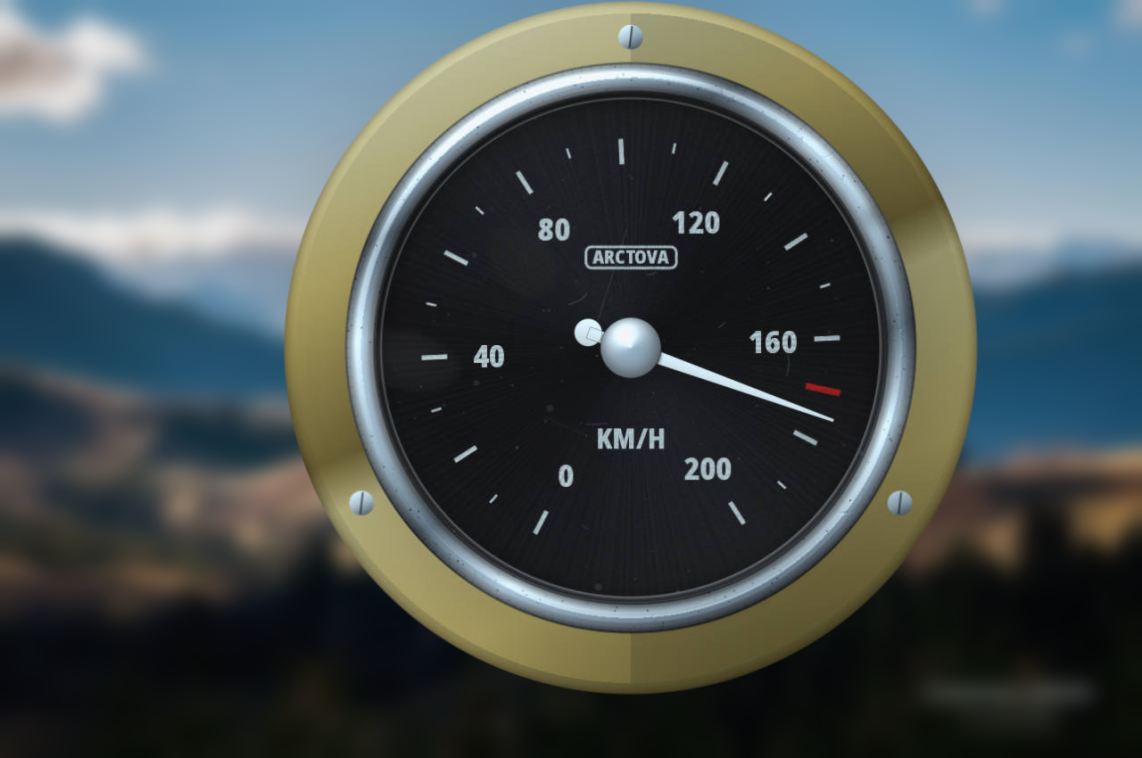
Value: km/h 175
